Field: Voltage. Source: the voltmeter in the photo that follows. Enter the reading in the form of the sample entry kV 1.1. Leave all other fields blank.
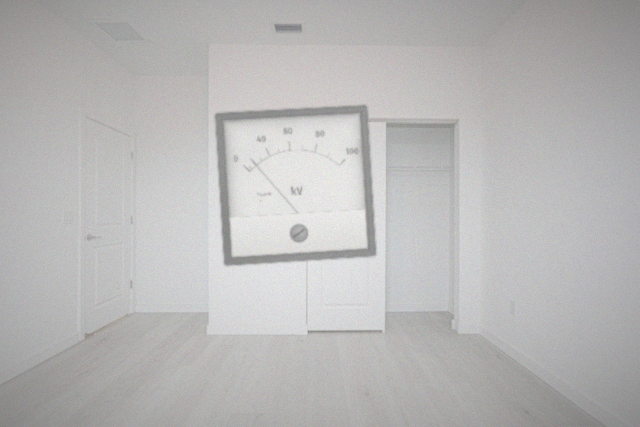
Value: kV 20
